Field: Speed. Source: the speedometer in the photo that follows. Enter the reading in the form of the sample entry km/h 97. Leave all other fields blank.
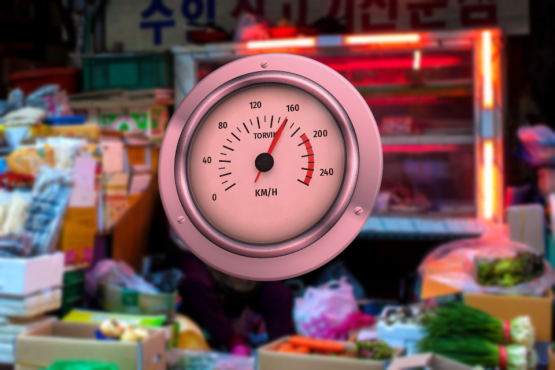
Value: km/h 160
